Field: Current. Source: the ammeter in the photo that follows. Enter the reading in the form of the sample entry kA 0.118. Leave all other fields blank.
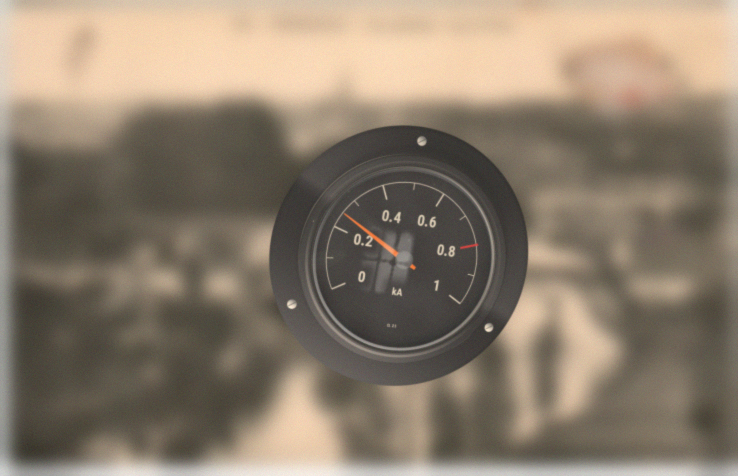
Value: kA 0.25
